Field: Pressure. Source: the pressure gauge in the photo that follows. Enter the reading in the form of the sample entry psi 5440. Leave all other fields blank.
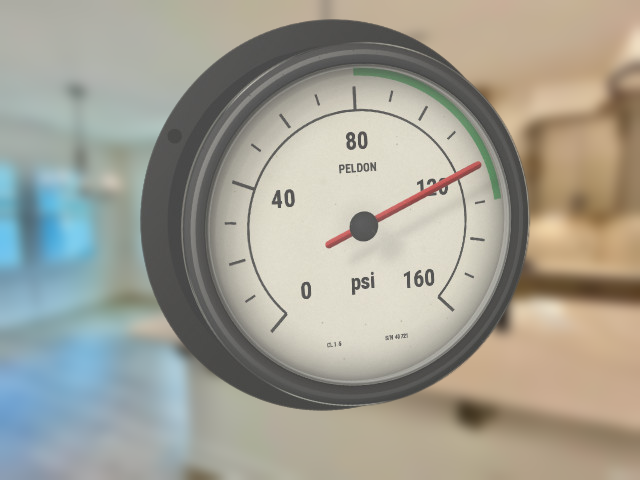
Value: psi 120
